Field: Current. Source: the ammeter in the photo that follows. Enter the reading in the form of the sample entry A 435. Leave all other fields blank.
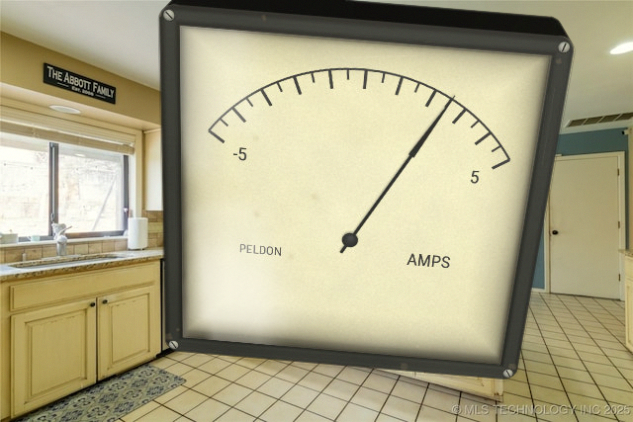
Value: A 2.5
